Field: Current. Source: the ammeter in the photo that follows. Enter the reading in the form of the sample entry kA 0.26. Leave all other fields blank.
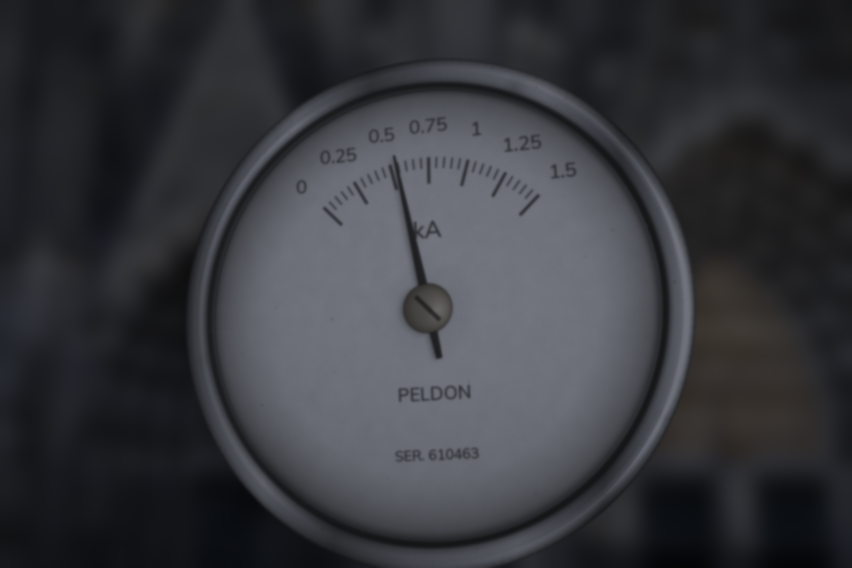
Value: kA 0.55
